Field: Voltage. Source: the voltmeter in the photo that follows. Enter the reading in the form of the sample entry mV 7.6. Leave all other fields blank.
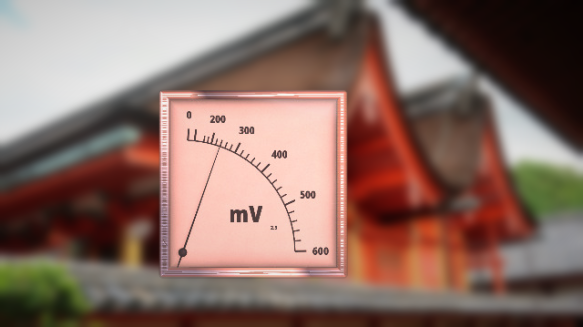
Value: mV 240
